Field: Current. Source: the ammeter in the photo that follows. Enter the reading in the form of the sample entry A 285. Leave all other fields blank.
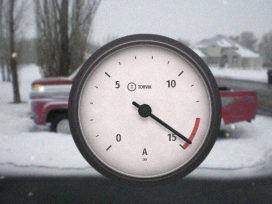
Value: A 14.5
